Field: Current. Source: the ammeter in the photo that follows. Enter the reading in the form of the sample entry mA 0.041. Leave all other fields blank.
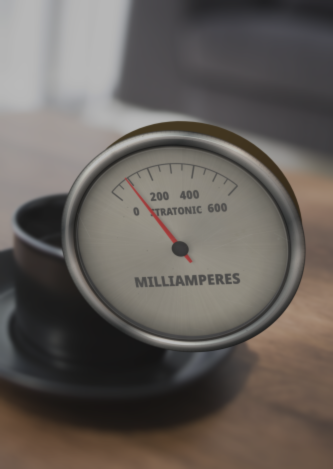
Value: mA 100
